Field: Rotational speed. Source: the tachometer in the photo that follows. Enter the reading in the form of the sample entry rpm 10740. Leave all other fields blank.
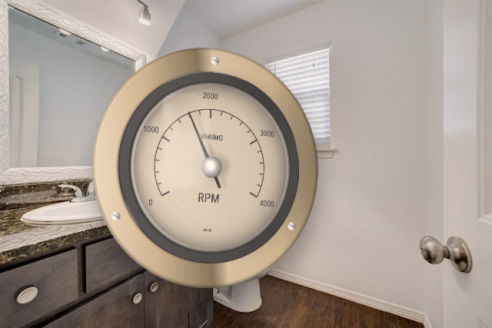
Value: rpm 1600
